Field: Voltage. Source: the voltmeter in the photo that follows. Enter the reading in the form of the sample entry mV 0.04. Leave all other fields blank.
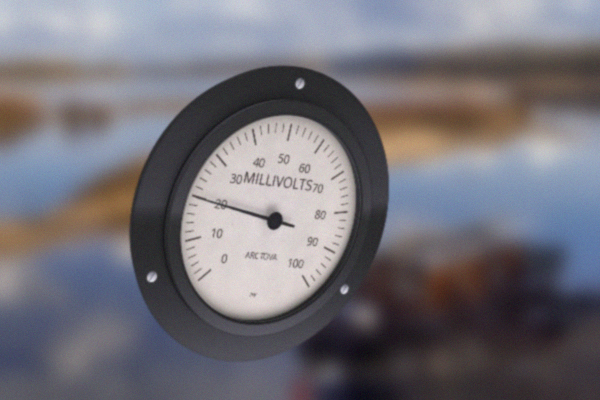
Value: mV 20
